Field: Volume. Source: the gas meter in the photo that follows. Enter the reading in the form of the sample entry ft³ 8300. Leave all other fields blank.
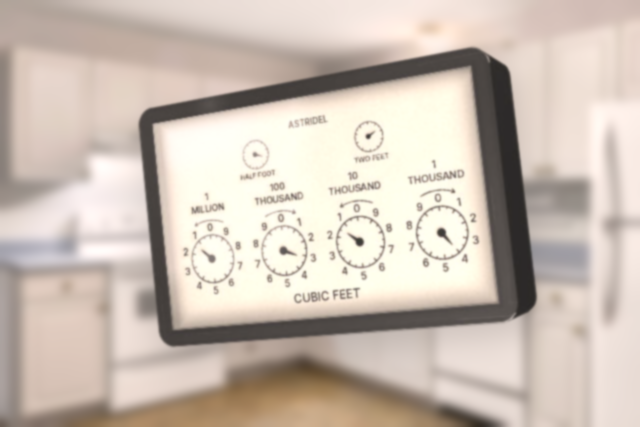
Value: ft³ 131400
